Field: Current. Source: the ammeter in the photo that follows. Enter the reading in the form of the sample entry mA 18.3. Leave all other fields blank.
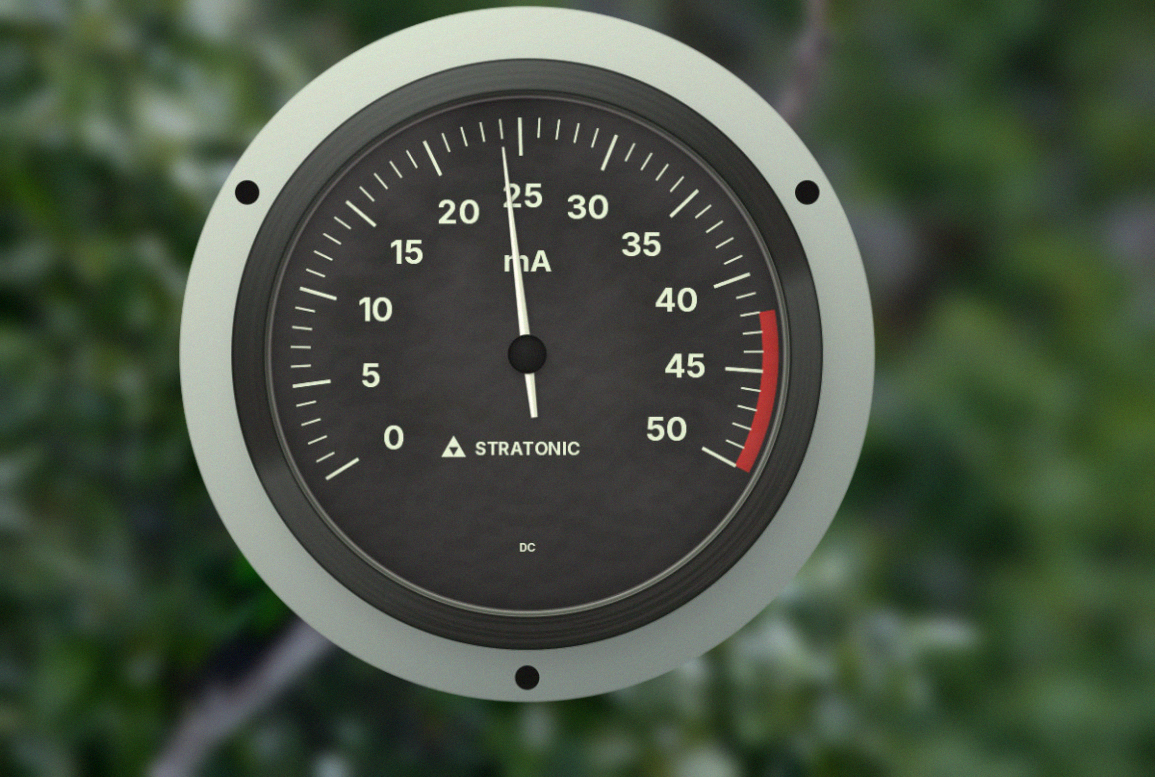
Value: mA 24
